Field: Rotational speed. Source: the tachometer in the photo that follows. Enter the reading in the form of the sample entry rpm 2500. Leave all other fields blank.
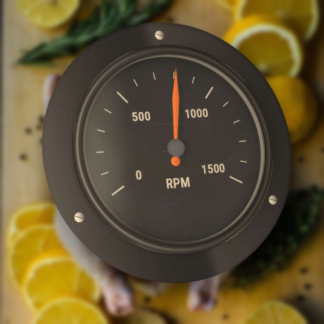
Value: rpm 800
